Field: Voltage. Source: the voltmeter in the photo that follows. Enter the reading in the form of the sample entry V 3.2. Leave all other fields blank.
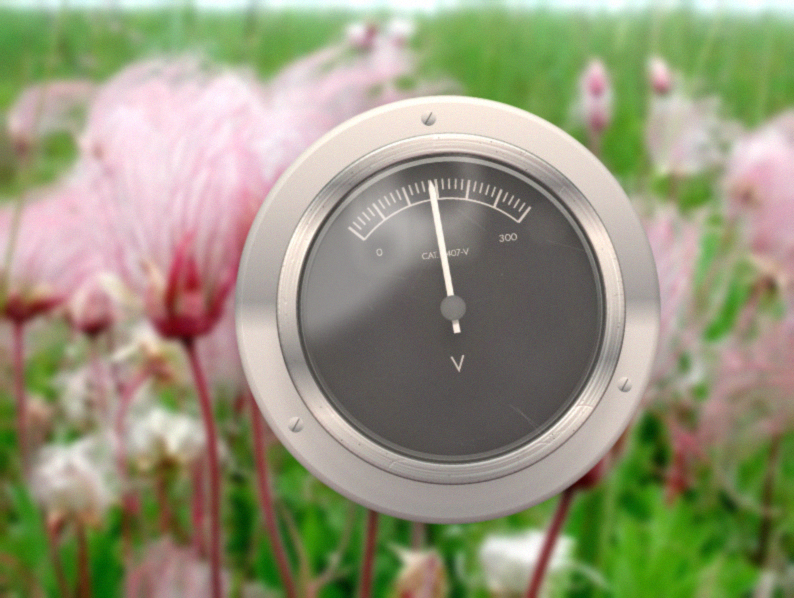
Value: V 140
